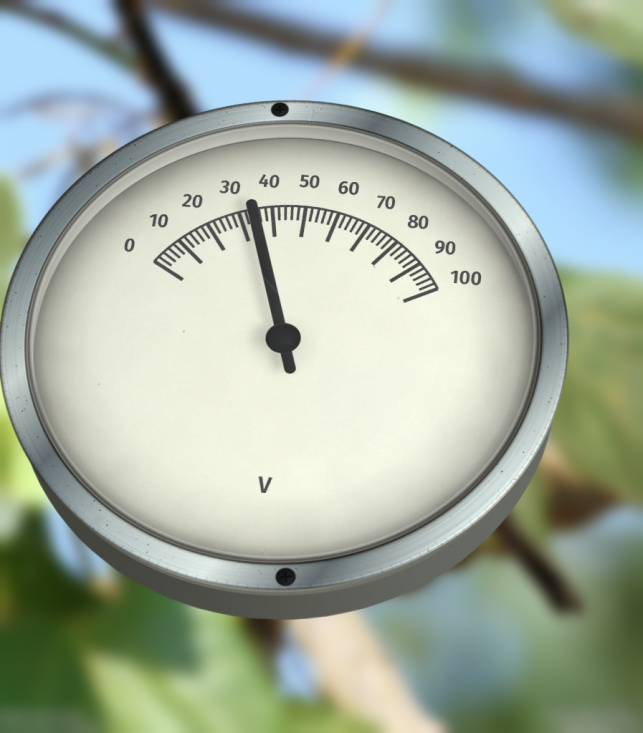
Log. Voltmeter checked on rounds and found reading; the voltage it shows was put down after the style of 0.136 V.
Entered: 34 V
